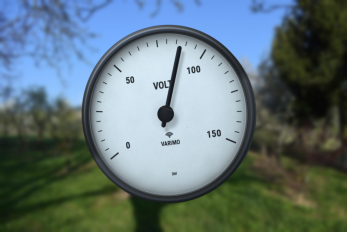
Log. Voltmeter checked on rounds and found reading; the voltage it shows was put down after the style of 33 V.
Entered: 87.5 V
